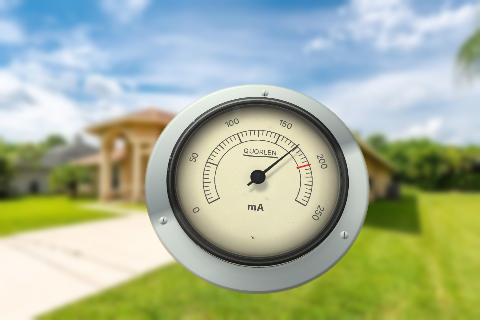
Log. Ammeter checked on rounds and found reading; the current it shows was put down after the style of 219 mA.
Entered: 175 mA
